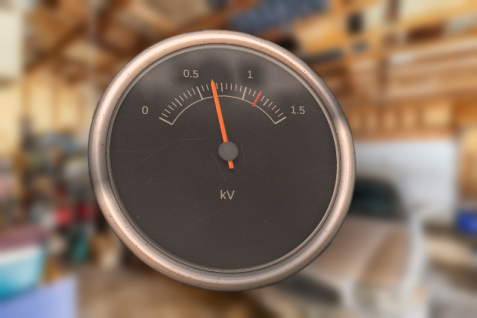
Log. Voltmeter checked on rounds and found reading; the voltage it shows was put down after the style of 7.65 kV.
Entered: 0.65 kV
